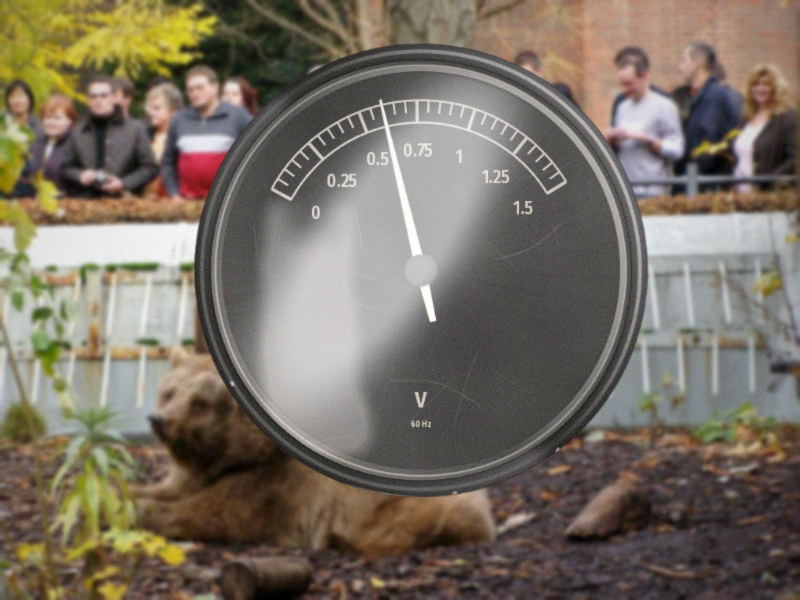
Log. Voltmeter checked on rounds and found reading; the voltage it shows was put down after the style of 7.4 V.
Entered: 0.6 V
